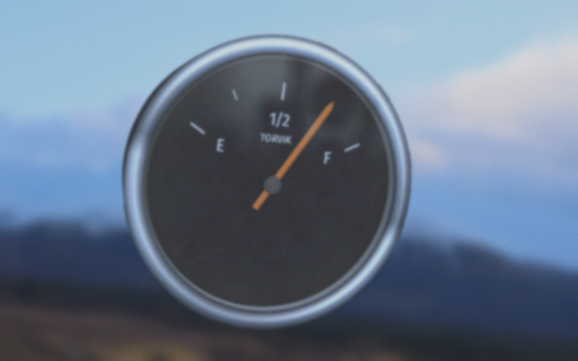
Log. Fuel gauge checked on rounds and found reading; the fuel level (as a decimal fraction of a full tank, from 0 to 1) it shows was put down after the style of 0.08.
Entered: 0.75
